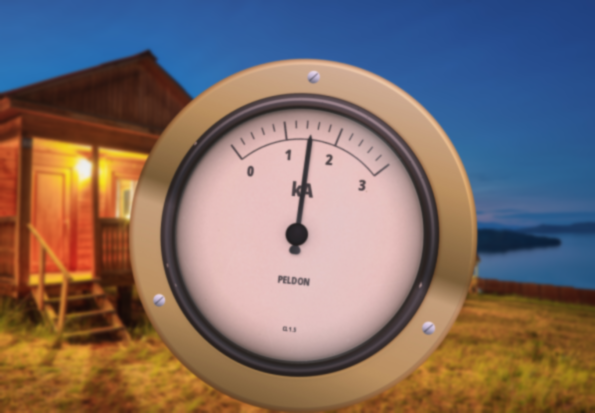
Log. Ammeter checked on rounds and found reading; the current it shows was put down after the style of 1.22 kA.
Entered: 1.5 kA
